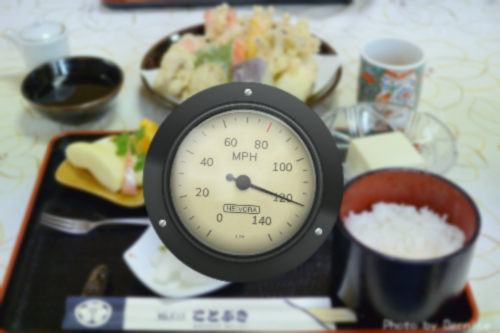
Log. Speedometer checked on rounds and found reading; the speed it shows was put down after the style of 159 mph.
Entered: 120 mph
